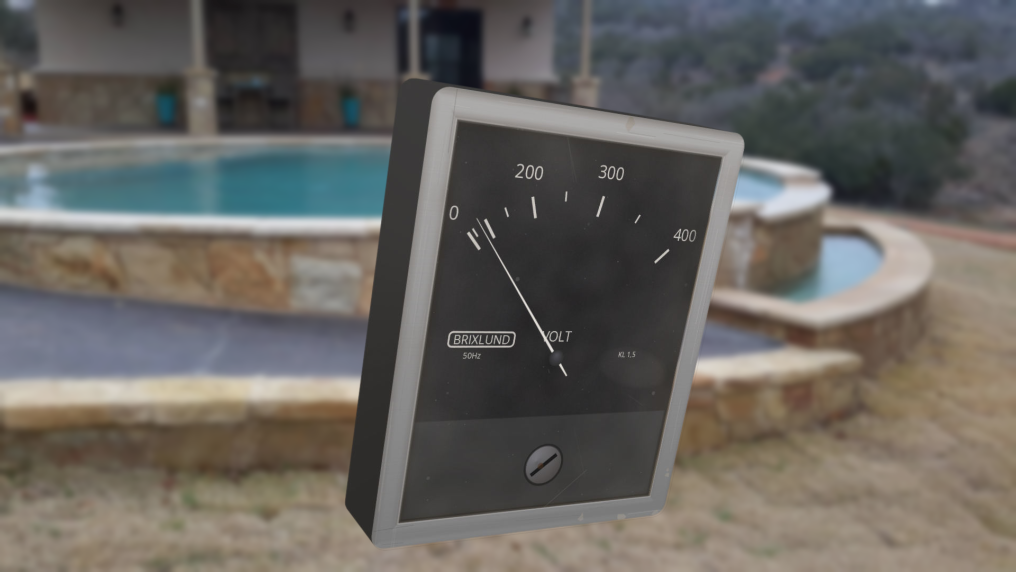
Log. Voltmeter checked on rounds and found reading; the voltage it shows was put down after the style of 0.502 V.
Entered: 75 V
